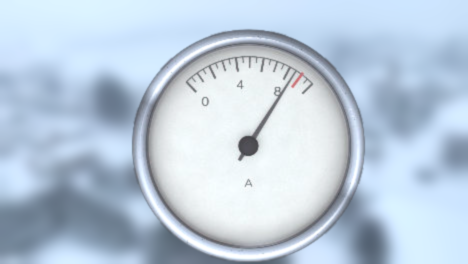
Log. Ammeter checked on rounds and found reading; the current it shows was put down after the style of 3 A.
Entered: 8.5 A
